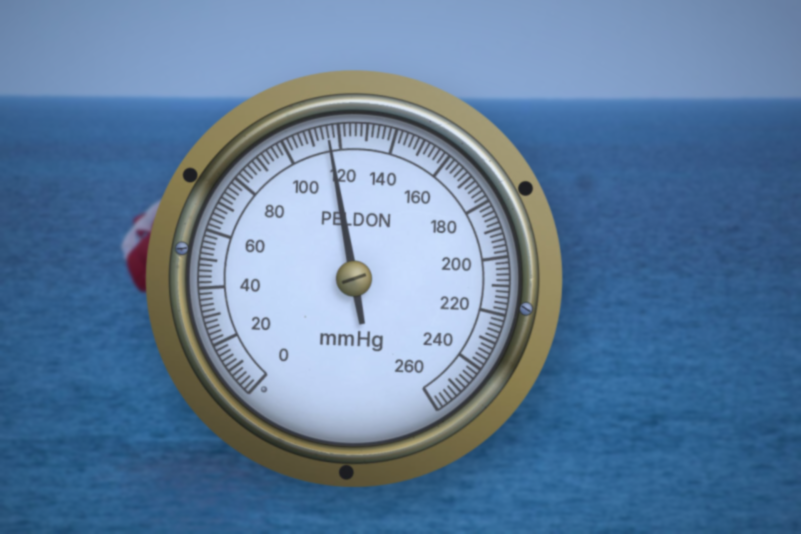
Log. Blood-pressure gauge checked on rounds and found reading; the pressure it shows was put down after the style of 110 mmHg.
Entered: 116 mmHg
